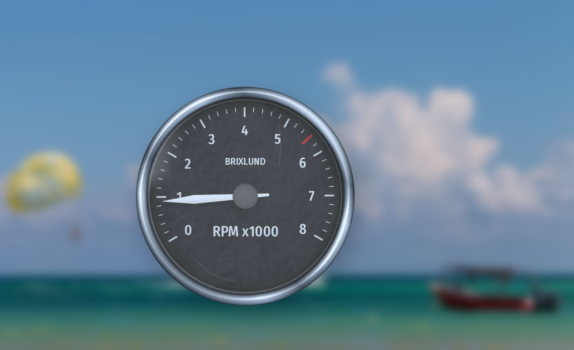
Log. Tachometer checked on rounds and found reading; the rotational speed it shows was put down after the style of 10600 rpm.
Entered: 900 rpm
